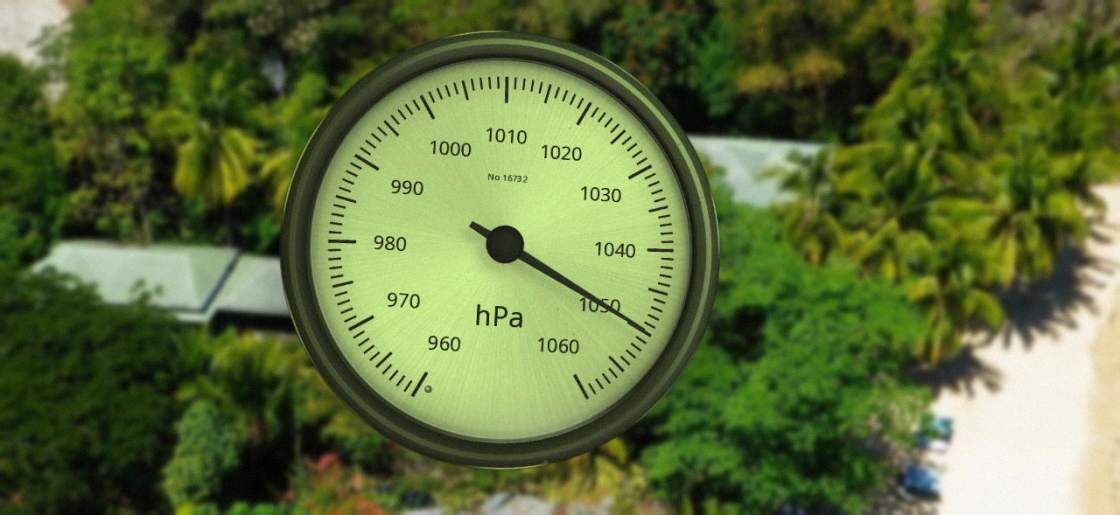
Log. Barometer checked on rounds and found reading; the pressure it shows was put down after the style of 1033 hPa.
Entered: 1050 hPa
